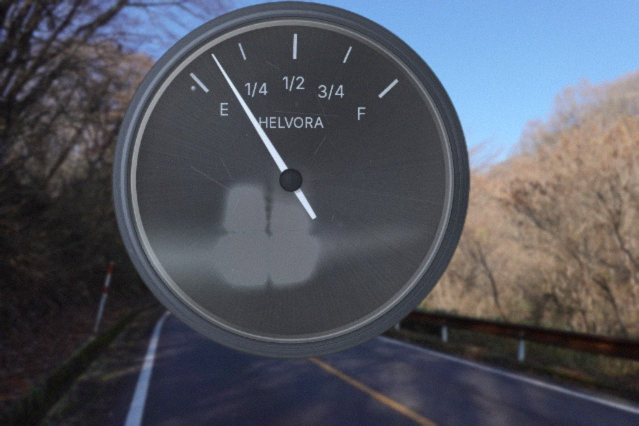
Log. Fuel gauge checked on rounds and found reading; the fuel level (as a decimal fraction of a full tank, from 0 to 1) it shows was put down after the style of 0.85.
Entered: 0.125
